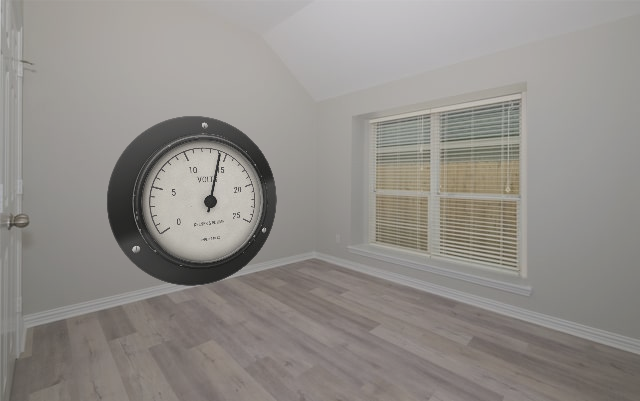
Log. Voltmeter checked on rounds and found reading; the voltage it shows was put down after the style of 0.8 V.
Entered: 14 V
